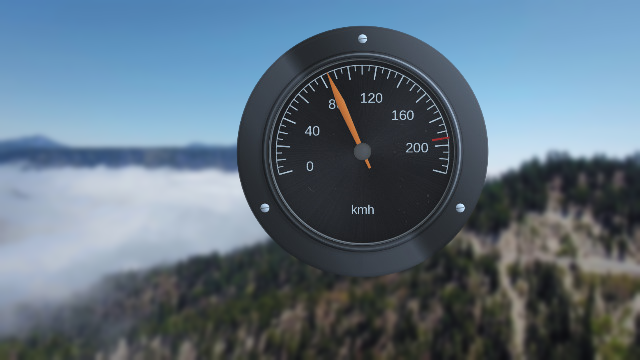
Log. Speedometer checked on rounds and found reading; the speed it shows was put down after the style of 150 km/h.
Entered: 85 km/h
